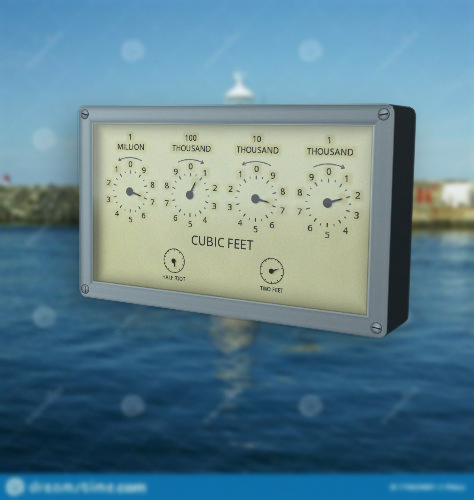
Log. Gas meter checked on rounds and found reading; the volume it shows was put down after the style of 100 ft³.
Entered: 707200 ft³
